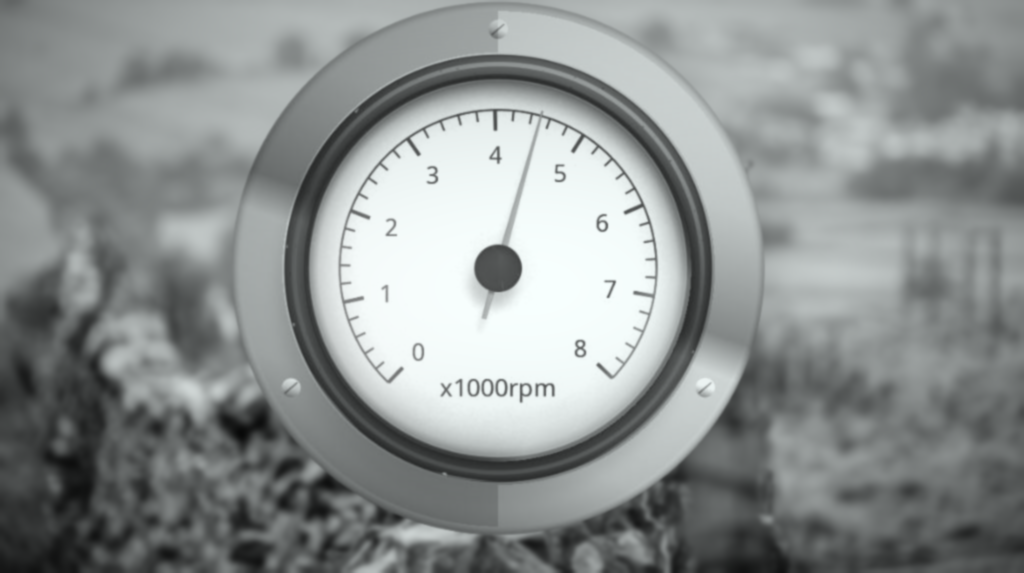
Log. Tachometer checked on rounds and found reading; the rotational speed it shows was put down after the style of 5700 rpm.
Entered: 4500 rpm
